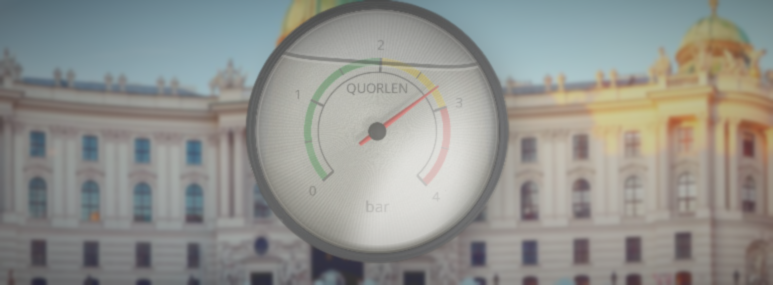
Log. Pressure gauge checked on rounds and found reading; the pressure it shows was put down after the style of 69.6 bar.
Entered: 2.75 bar
